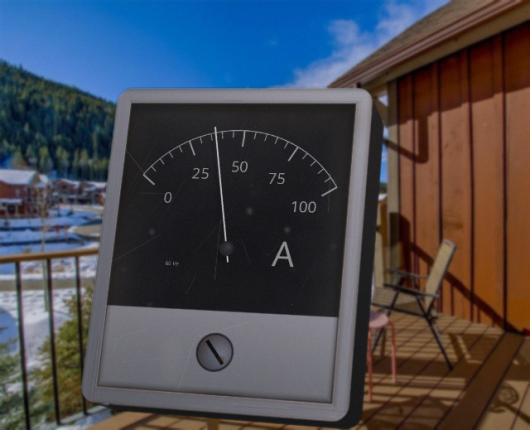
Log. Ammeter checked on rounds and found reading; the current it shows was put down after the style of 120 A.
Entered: 37.5 A
